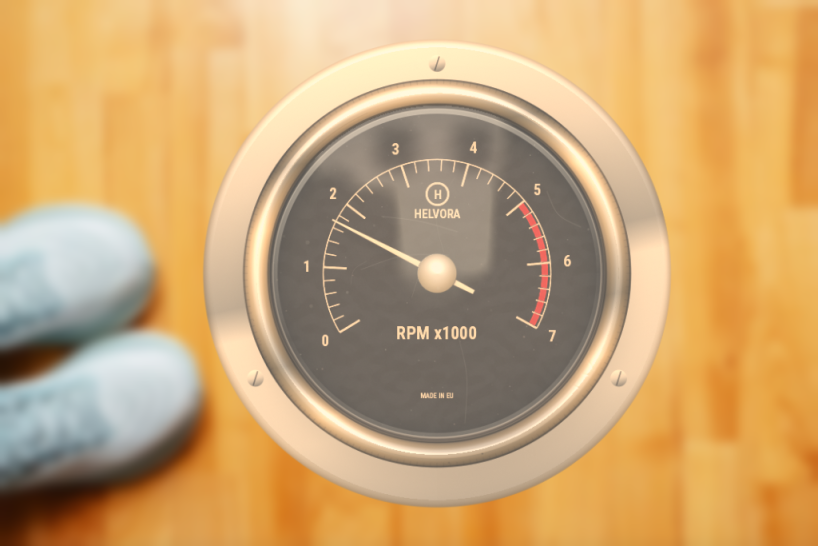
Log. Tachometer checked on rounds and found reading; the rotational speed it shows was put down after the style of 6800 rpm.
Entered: 1700 rpm
